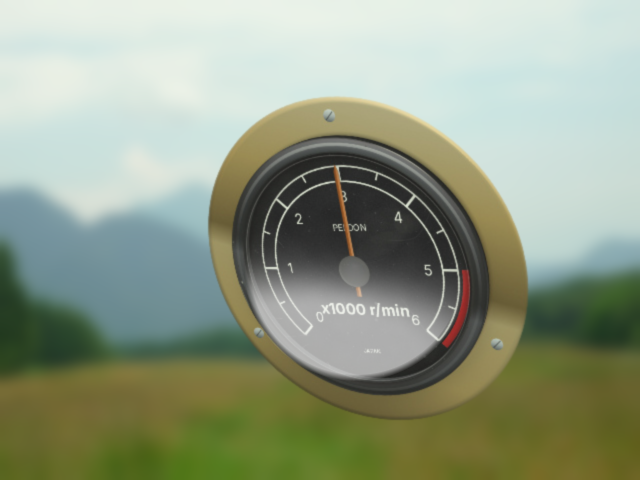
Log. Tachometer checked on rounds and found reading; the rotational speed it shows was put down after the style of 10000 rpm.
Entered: 3000 rpm
